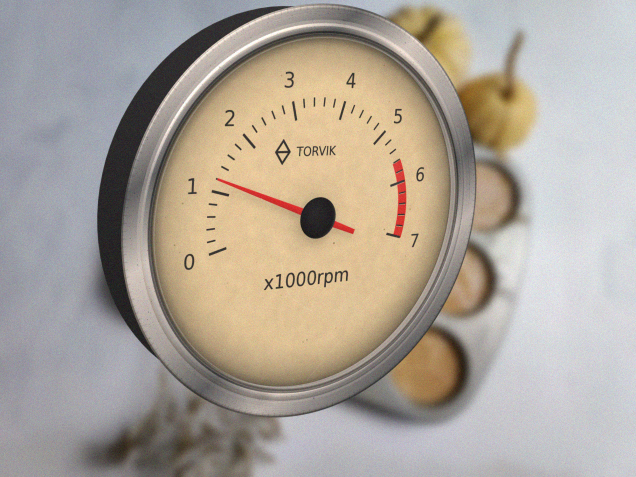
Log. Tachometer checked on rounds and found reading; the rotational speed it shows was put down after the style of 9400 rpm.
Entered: 1200 rpm
